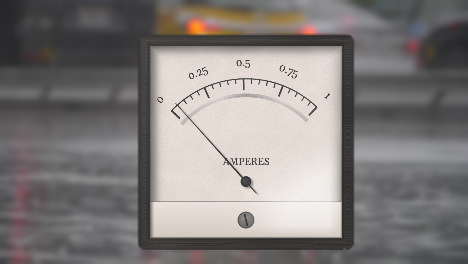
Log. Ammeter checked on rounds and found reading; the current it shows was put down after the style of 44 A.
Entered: 0.05 A
